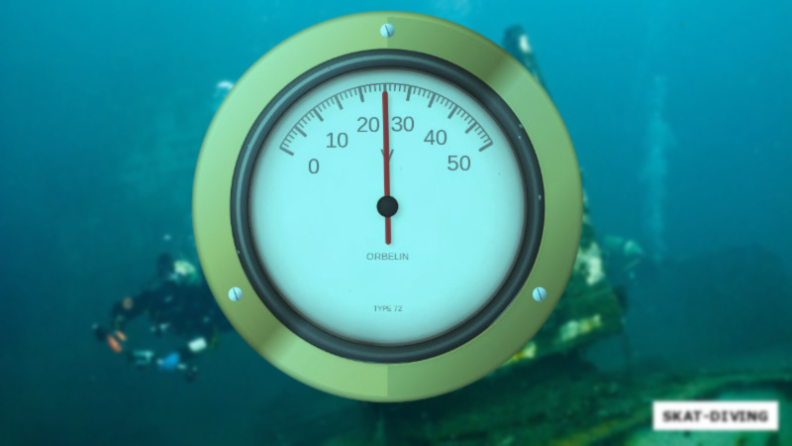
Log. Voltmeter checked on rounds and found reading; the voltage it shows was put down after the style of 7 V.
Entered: 25 V
